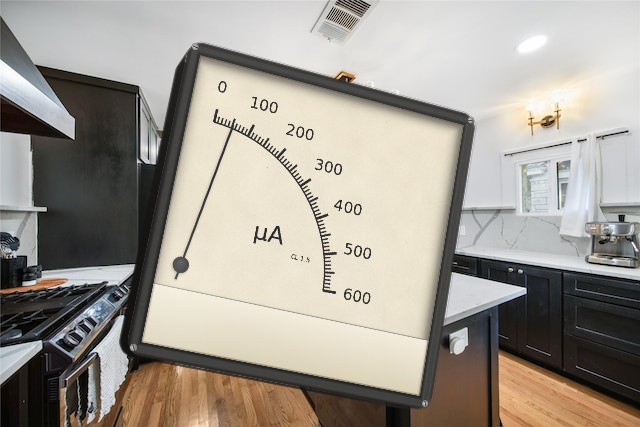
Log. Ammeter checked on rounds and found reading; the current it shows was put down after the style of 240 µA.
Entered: 50 µA
